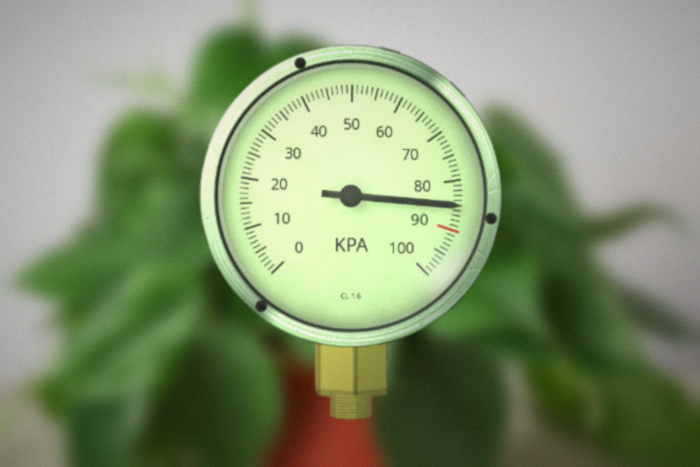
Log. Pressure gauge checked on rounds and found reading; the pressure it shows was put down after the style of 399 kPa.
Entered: 85 kPa
